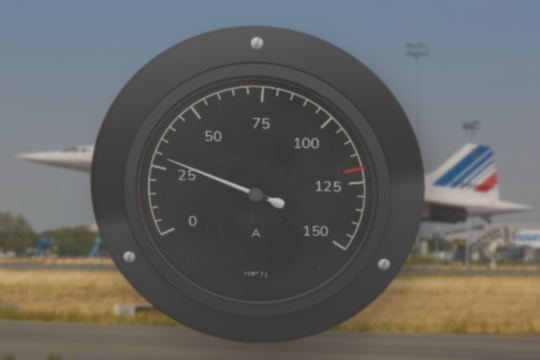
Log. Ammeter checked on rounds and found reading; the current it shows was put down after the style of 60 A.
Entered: 30 A
